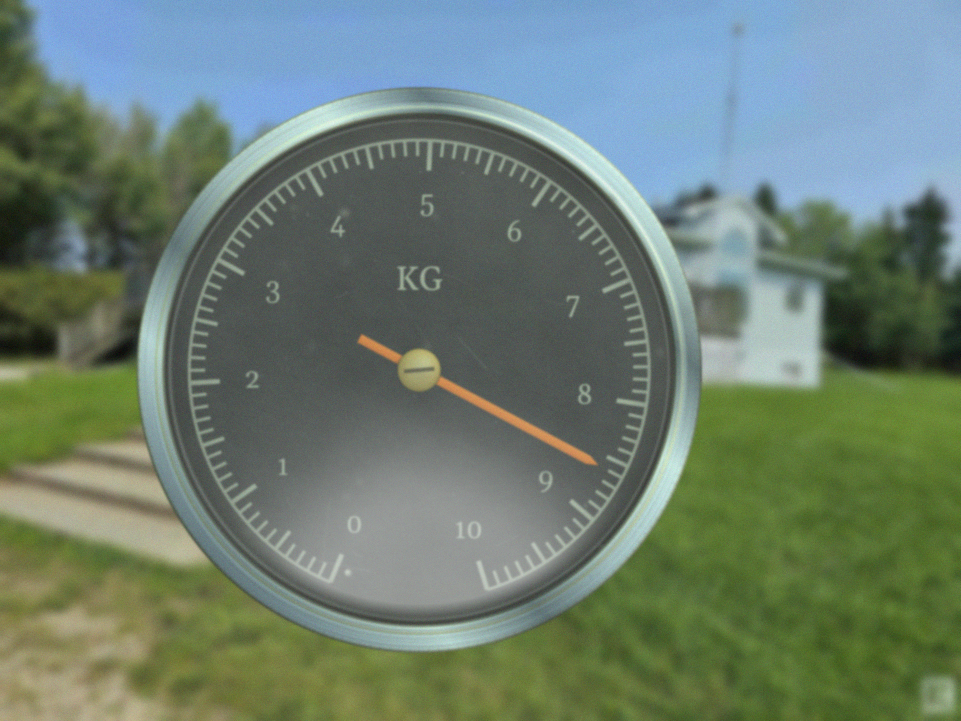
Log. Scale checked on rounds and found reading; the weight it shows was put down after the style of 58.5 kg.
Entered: 8.6 kg
